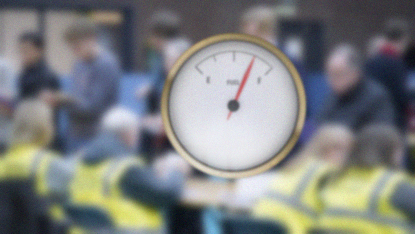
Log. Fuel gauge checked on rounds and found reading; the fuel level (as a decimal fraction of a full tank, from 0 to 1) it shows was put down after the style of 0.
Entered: 0.75
